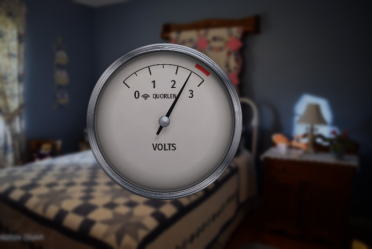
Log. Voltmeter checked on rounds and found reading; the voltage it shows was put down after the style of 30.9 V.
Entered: 2.5 V
